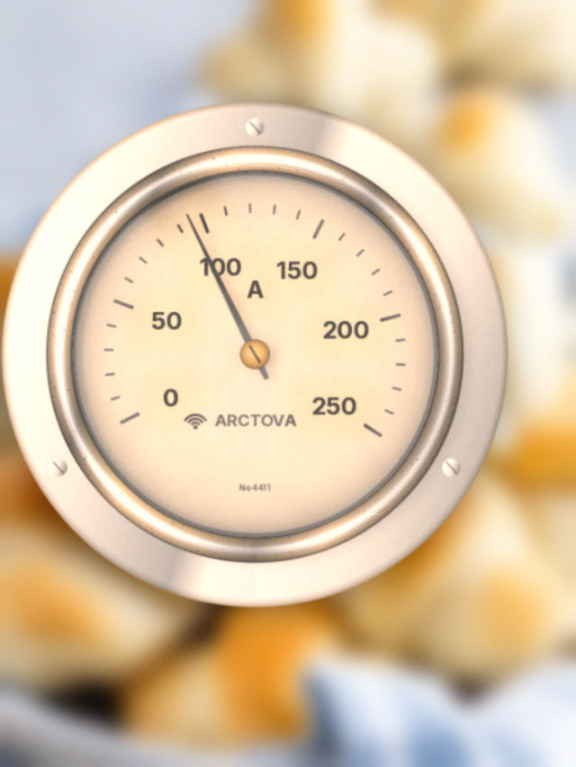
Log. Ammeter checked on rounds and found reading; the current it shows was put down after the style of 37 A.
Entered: 95 A
